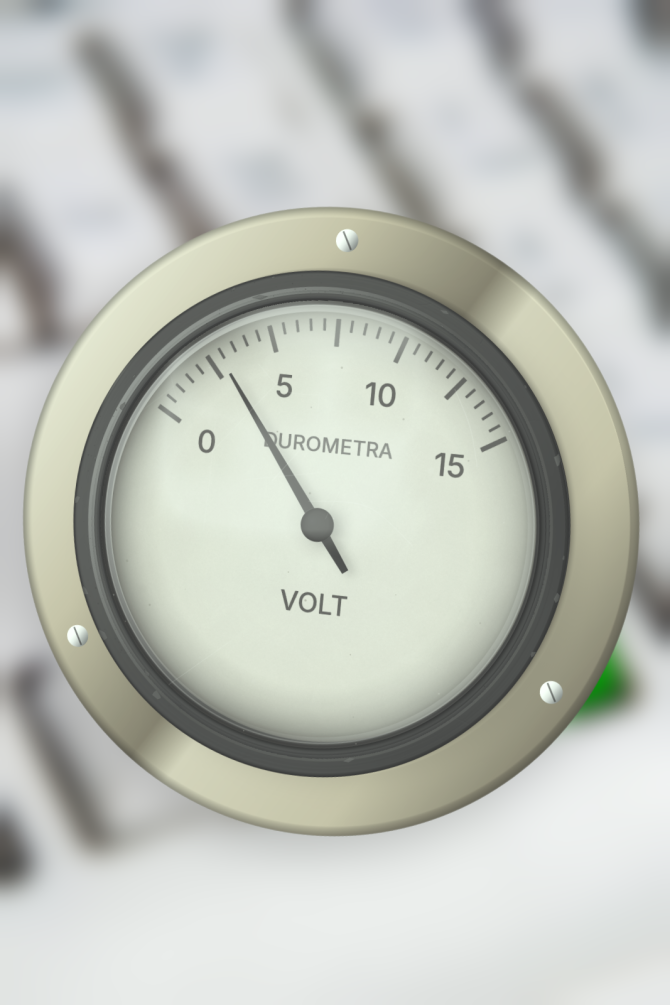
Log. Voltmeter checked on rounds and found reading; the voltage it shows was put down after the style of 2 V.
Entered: 3 V
